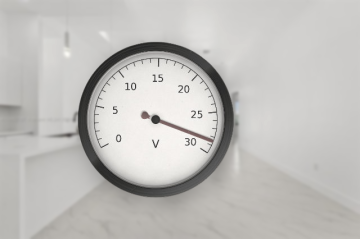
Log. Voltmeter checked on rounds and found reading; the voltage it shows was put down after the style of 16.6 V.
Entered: 28.5 V
